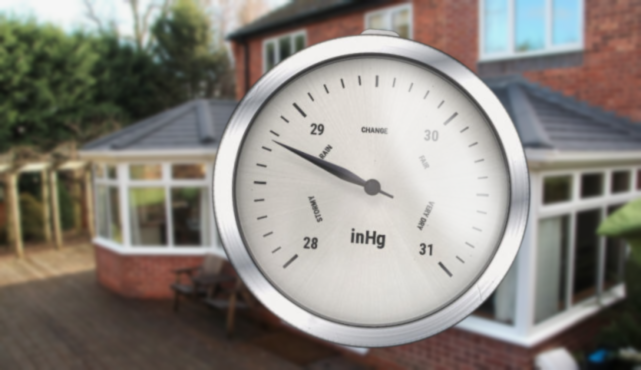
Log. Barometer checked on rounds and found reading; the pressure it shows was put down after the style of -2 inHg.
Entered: 28.75 inHg
